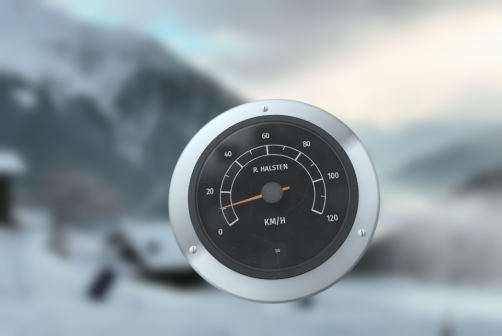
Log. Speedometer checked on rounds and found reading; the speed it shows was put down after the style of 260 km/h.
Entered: 10 km/h
